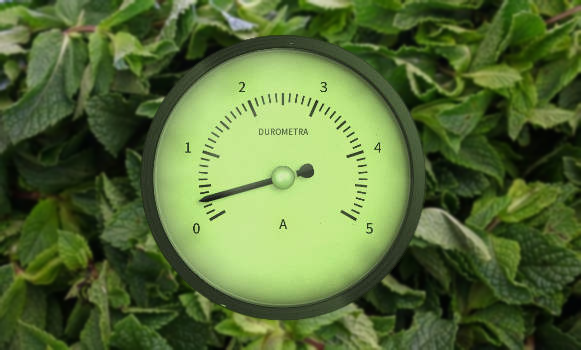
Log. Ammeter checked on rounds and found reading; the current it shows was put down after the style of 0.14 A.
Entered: 0.3 A
